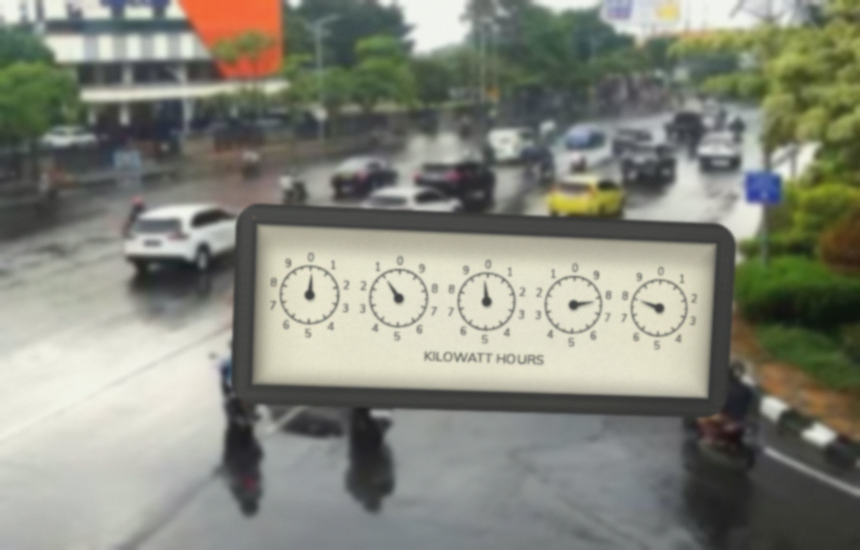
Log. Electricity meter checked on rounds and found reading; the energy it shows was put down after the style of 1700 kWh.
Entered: 978 kWh
